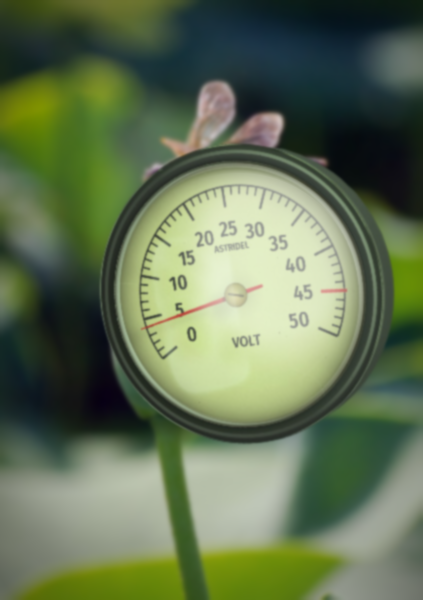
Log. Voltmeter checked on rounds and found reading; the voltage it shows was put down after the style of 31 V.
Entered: 4 V
